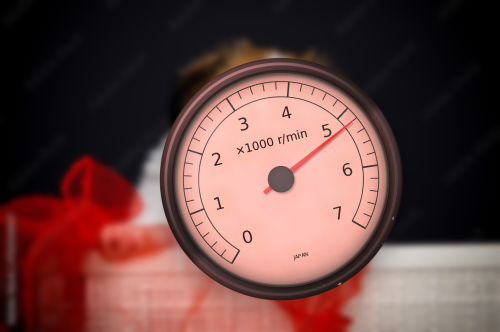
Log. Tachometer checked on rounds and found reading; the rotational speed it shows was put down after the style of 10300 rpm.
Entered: 5200 rpm
